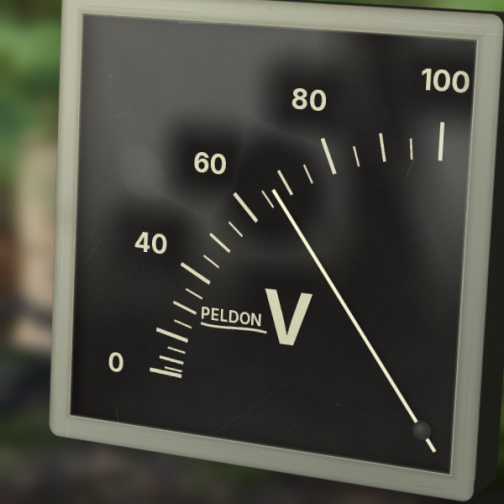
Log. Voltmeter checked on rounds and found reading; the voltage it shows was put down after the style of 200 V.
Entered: 67.5 V
